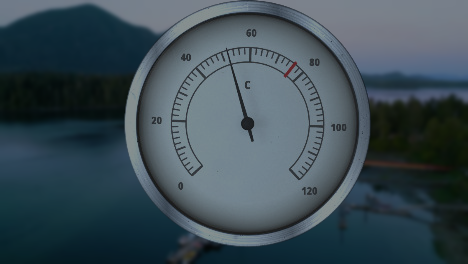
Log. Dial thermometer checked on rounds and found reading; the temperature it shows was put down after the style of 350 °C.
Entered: 52 °C
